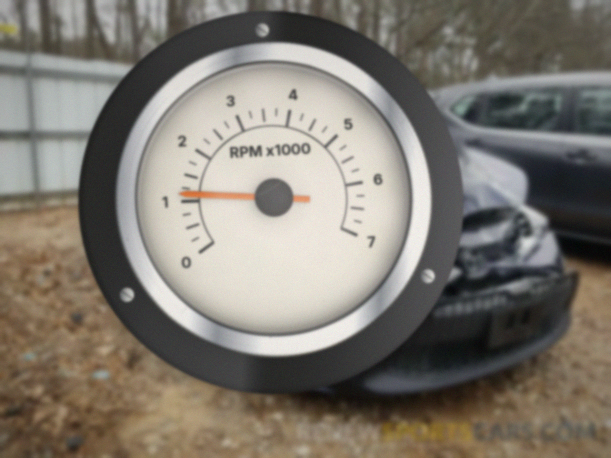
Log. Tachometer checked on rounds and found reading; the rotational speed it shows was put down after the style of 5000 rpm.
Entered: 1125 rpm
